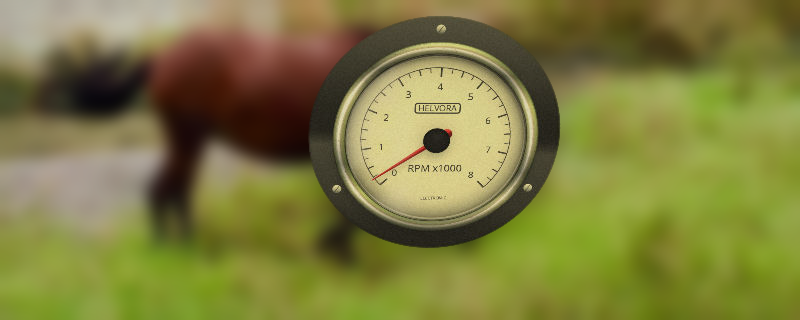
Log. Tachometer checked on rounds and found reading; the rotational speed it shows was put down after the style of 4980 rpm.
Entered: 250 rpm
